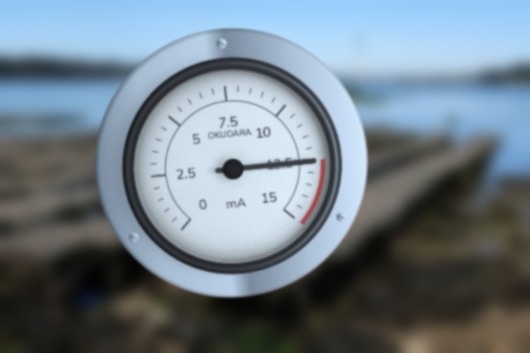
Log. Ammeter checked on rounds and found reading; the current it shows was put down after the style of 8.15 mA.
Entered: 12.5 mA
